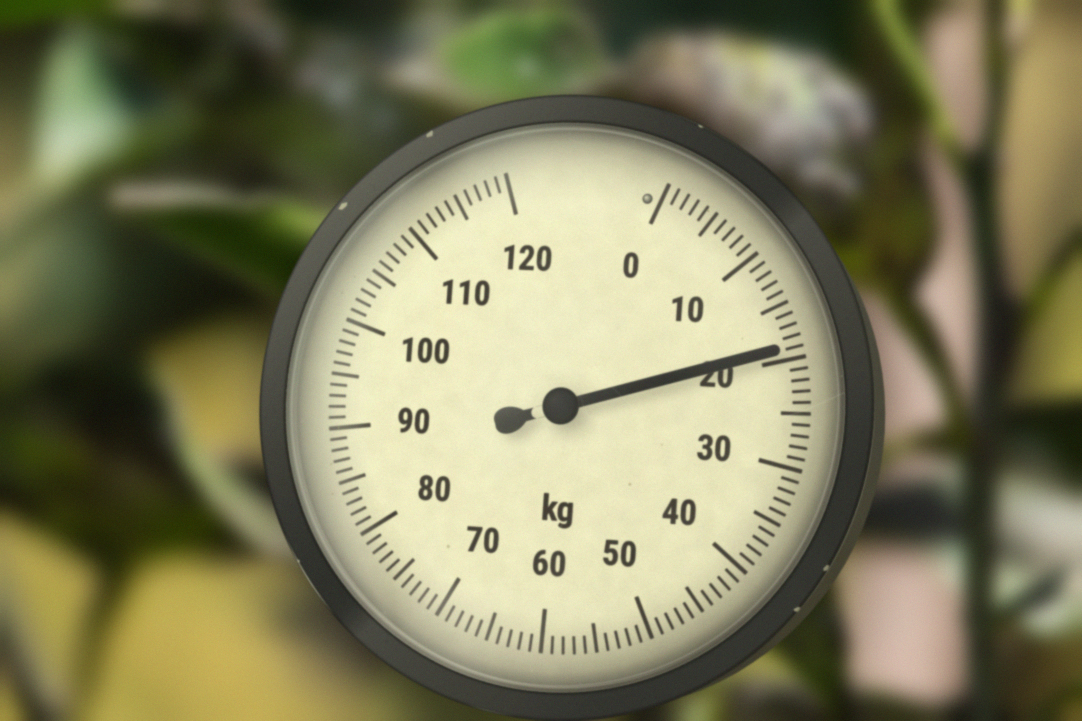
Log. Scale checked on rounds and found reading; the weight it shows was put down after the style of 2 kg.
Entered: 19 kg
